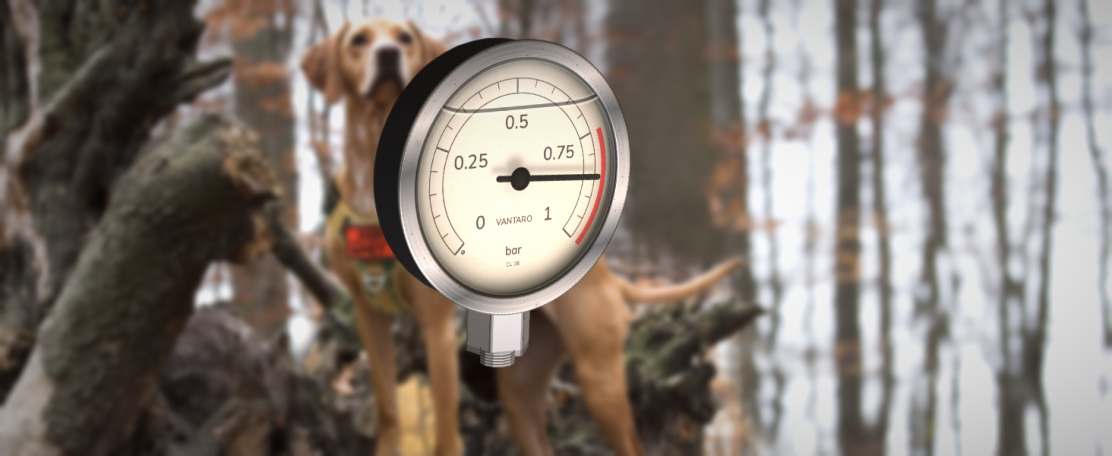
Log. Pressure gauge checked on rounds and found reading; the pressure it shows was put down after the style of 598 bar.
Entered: 0.85 bar
